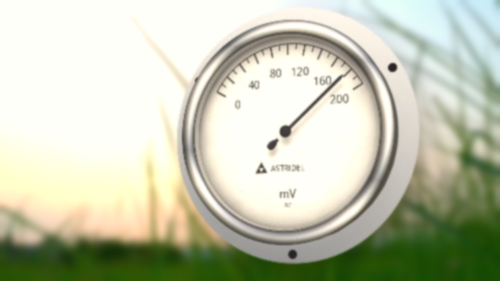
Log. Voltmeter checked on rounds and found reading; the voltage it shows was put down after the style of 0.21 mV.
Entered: 180 mV
